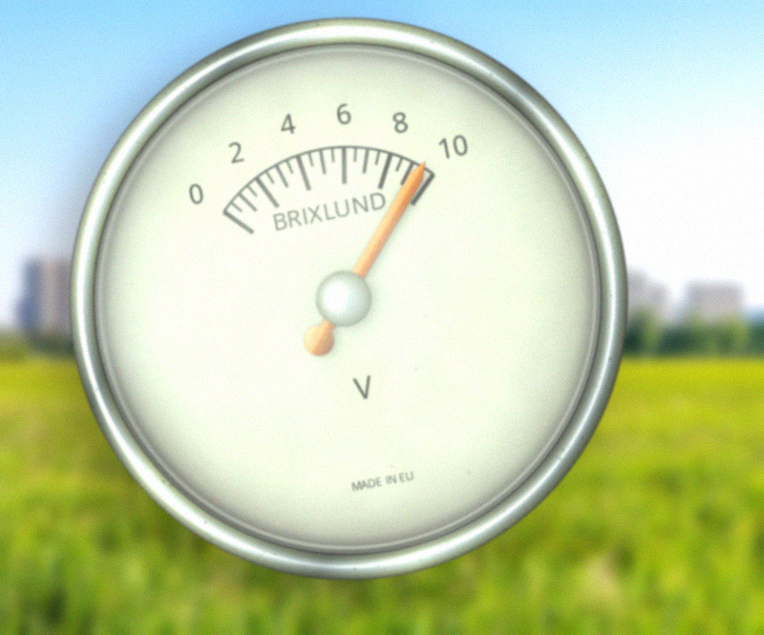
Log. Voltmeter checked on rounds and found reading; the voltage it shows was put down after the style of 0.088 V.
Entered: 9.5 V
